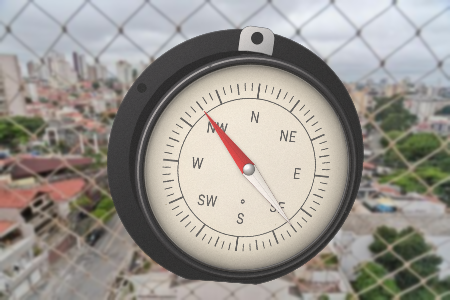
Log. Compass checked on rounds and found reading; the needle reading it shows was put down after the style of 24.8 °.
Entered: 315 °
